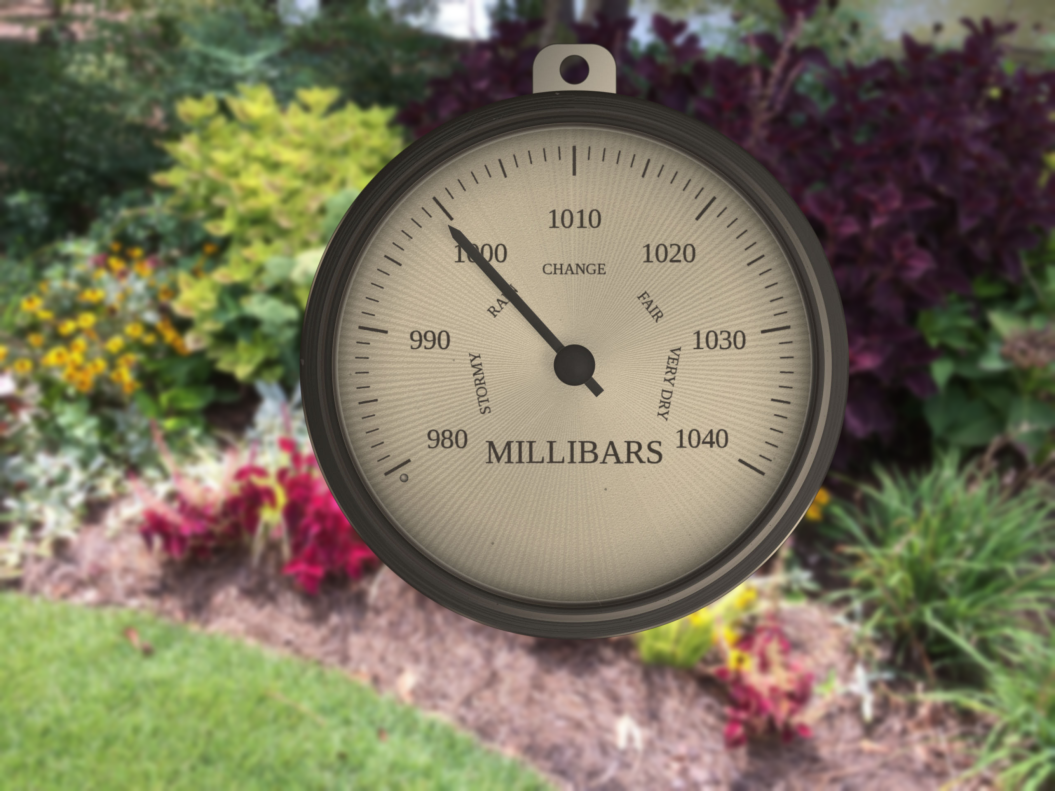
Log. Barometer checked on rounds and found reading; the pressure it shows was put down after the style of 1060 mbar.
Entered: 999.5 mbar
